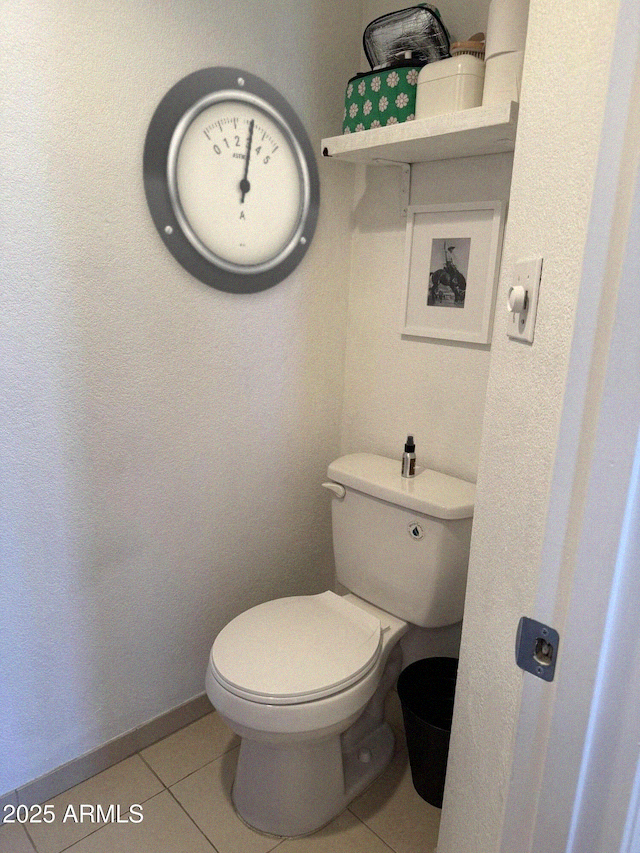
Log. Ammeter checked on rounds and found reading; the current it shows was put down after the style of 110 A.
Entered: 3 A
